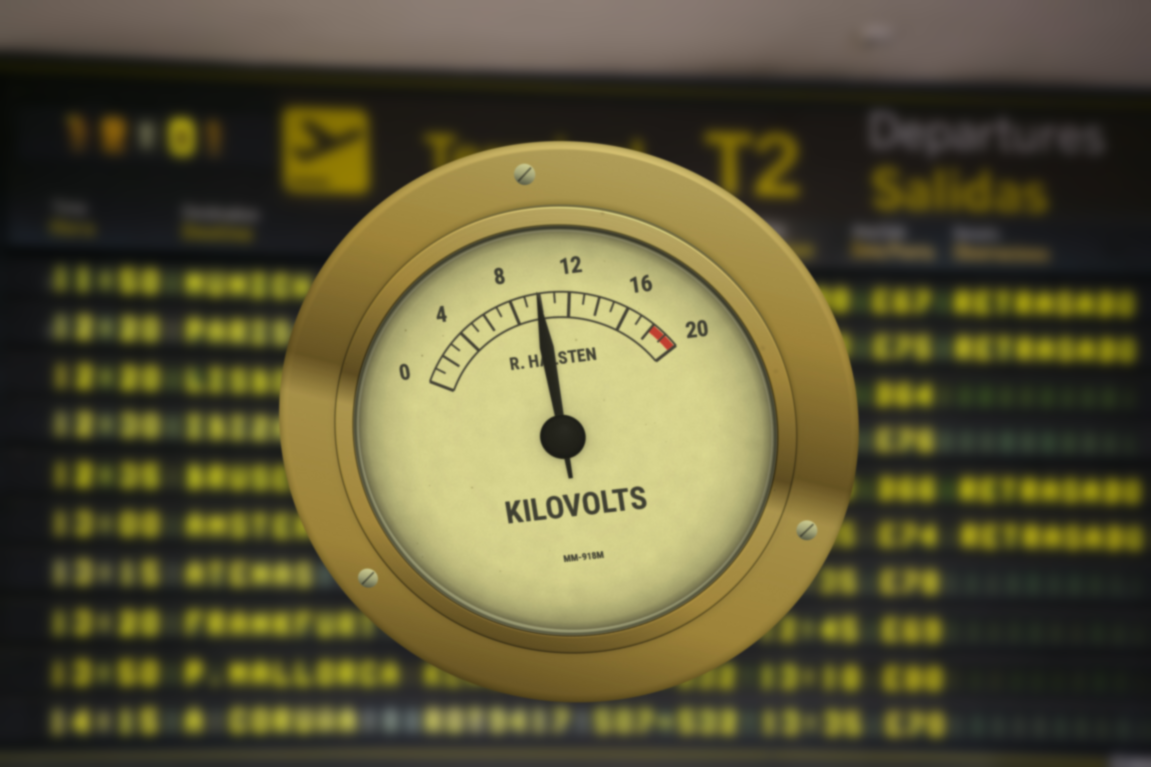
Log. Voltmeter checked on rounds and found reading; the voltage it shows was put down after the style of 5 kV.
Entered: 10 kV
